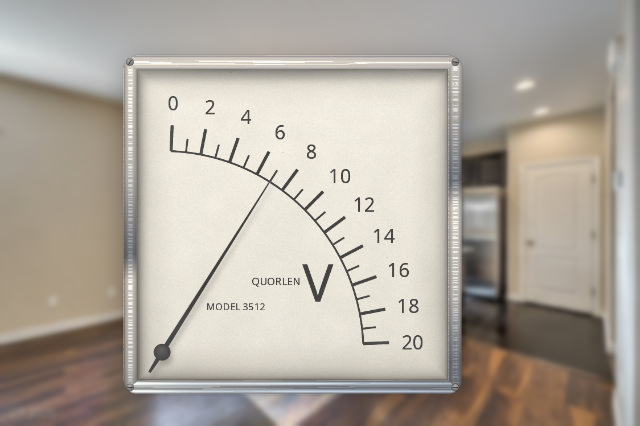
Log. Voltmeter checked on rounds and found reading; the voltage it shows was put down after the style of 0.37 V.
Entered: 7 V
